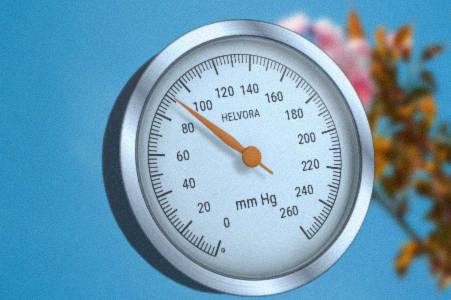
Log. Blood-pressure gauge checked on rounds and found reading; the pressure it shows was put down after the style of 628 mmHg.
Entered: 90 mmHg
